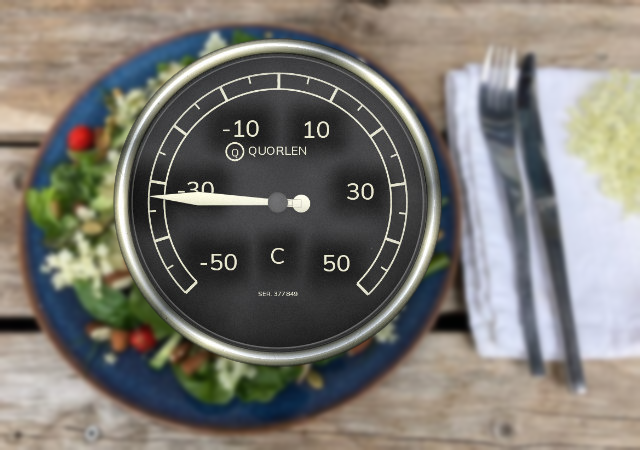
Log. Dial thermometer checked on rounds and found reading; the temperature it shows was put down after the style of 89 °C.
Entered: -32.5 °C
